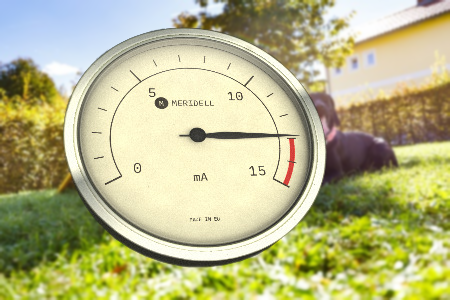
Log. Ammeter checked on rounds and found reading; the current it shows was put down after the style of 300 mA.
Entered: 13 mA
